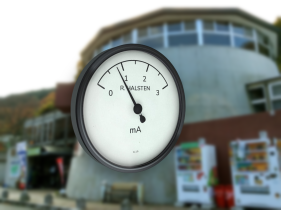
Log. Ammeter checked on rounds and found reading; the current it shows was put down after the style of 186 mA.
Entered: 0.75 mA
